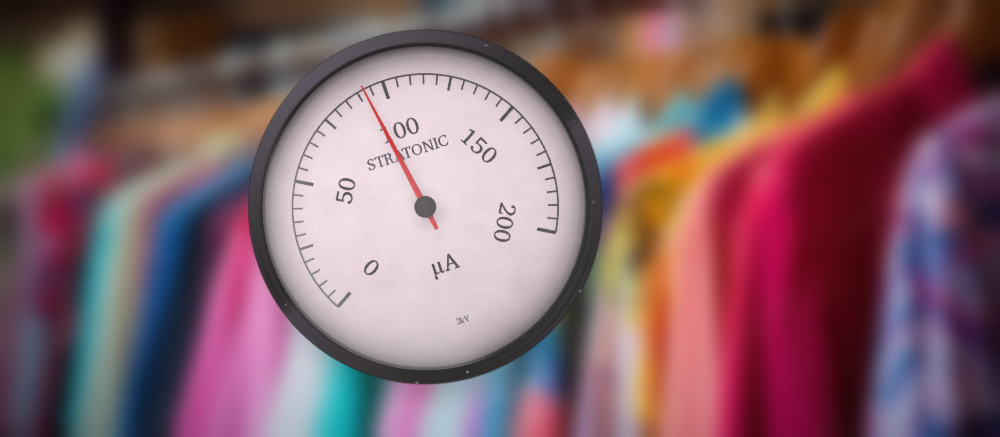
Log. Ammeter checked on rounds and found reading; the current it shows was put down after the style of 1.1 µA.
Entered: 92.5 µA
